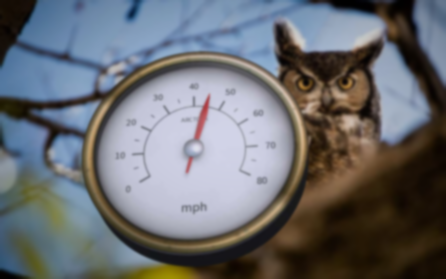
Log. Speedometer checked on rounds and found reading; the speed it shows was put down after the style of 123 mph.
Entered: 45 mph
